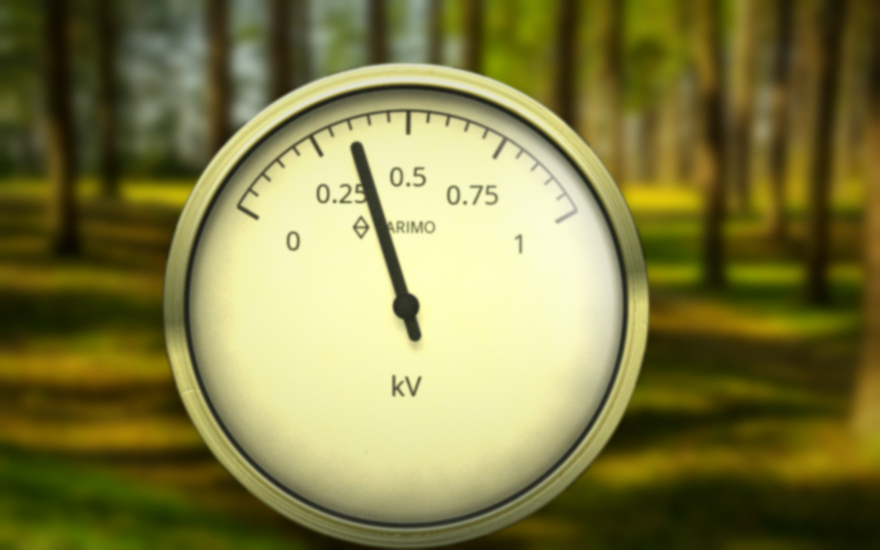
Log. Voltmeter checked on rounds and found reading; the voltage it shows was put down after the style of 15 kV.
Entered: 0.35 kV
